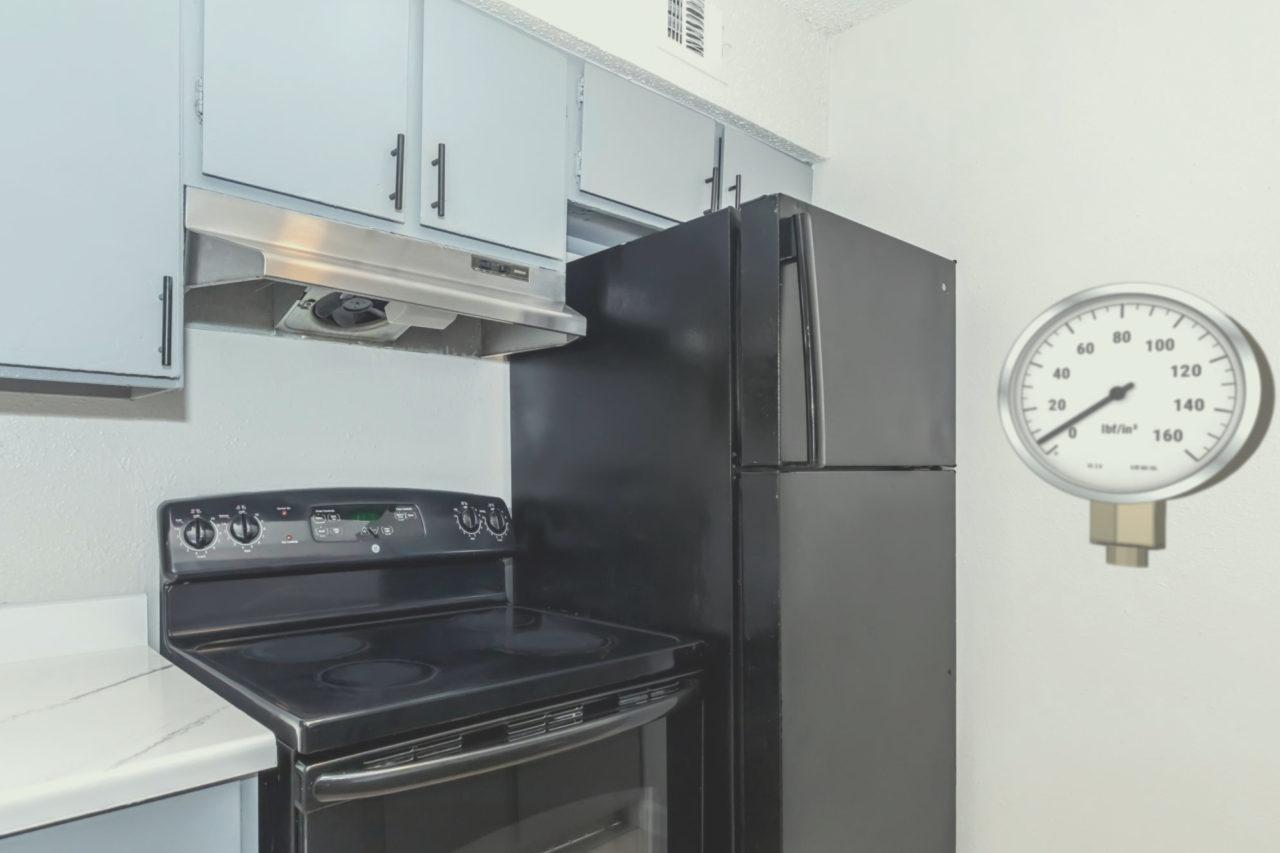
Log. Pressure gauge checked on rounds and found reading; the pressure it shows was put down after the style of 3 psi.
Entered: 5 psi
